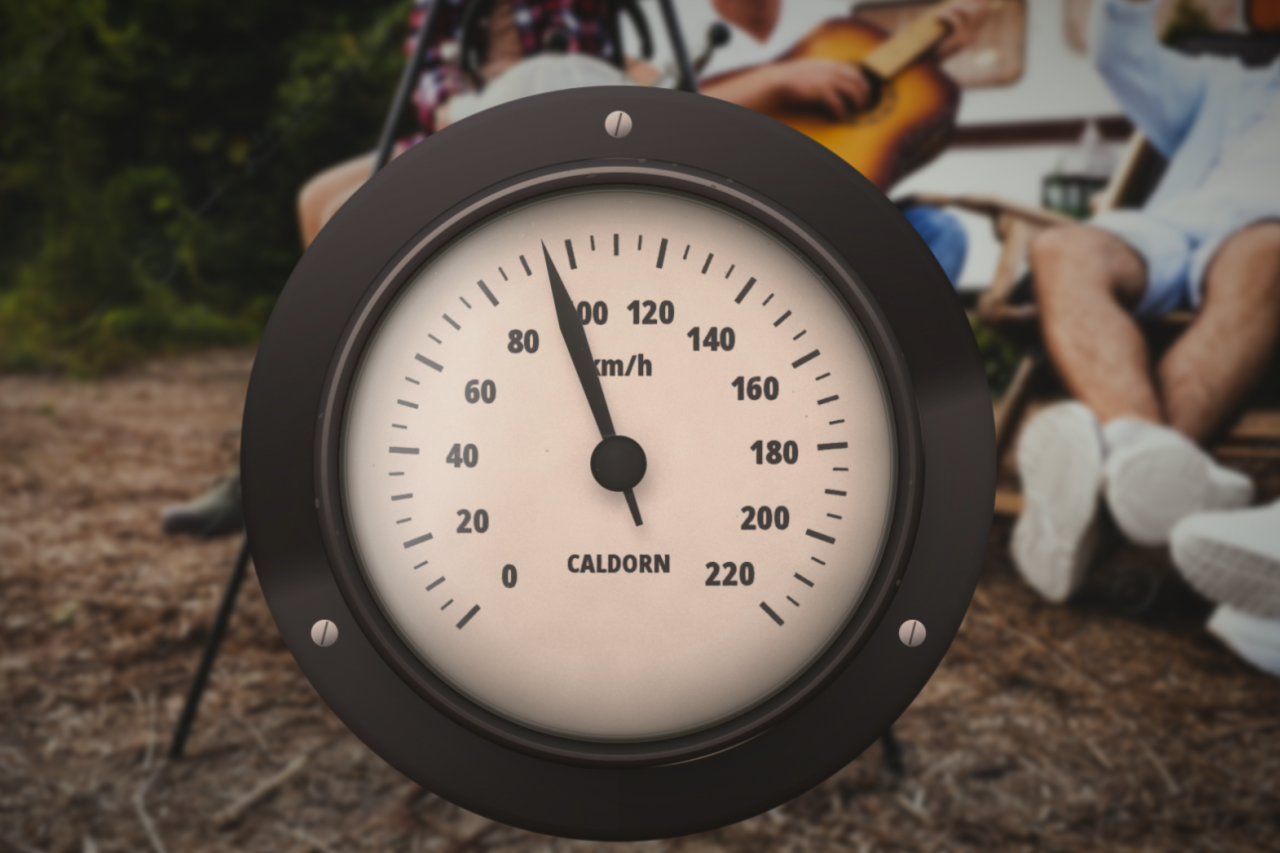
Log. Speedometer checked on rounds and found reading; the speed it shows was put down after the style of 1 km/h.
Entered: 95 km/h
